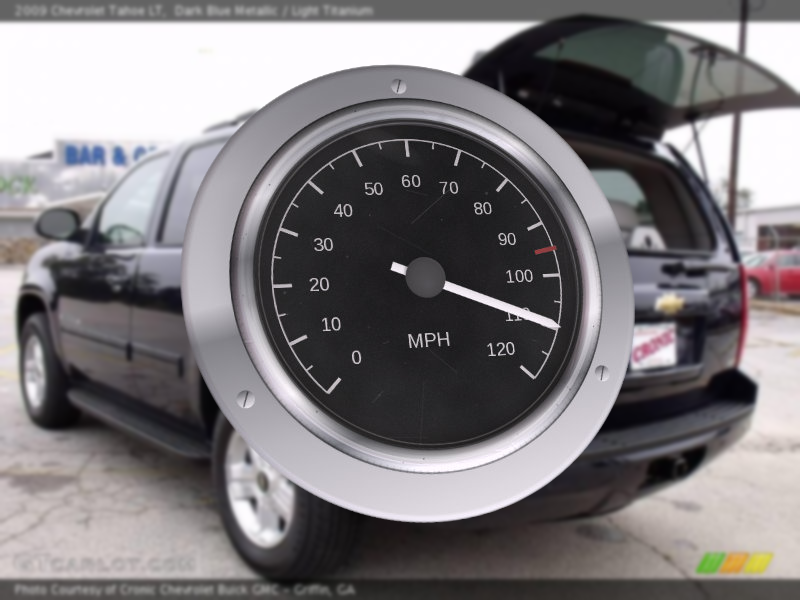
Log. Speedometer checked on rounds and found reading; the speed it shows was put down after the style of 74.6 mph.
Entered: 110 mph
